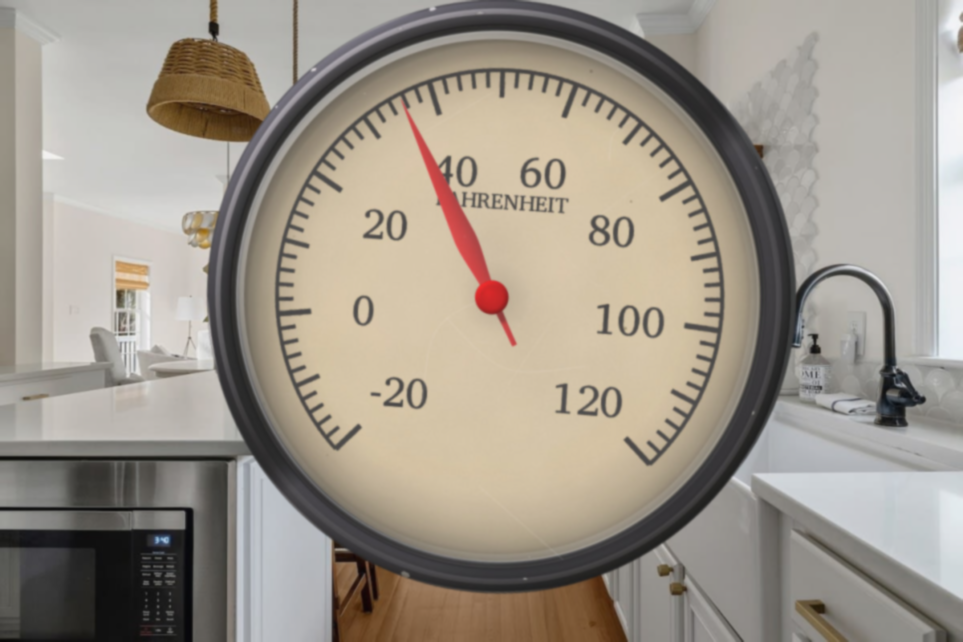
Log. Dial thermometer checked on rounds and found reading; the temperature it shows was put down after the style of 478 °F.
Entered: 36 °F
